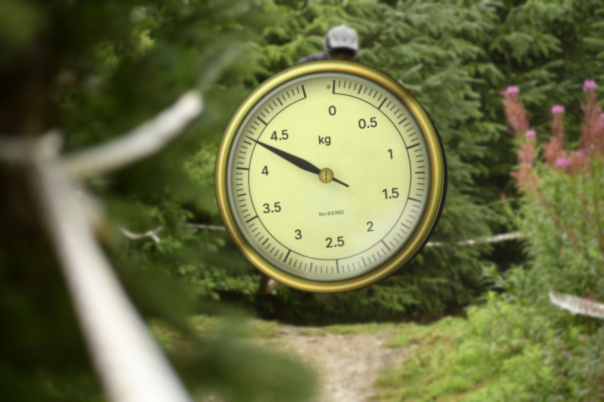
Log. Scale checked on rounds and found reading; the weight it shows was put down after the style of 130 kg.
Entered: 4.3 kg
